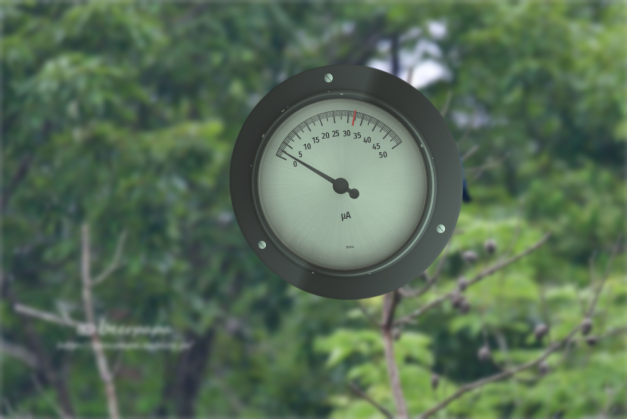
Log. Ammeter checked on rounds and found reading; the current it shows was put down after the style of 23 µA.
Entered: 2.5 µA
